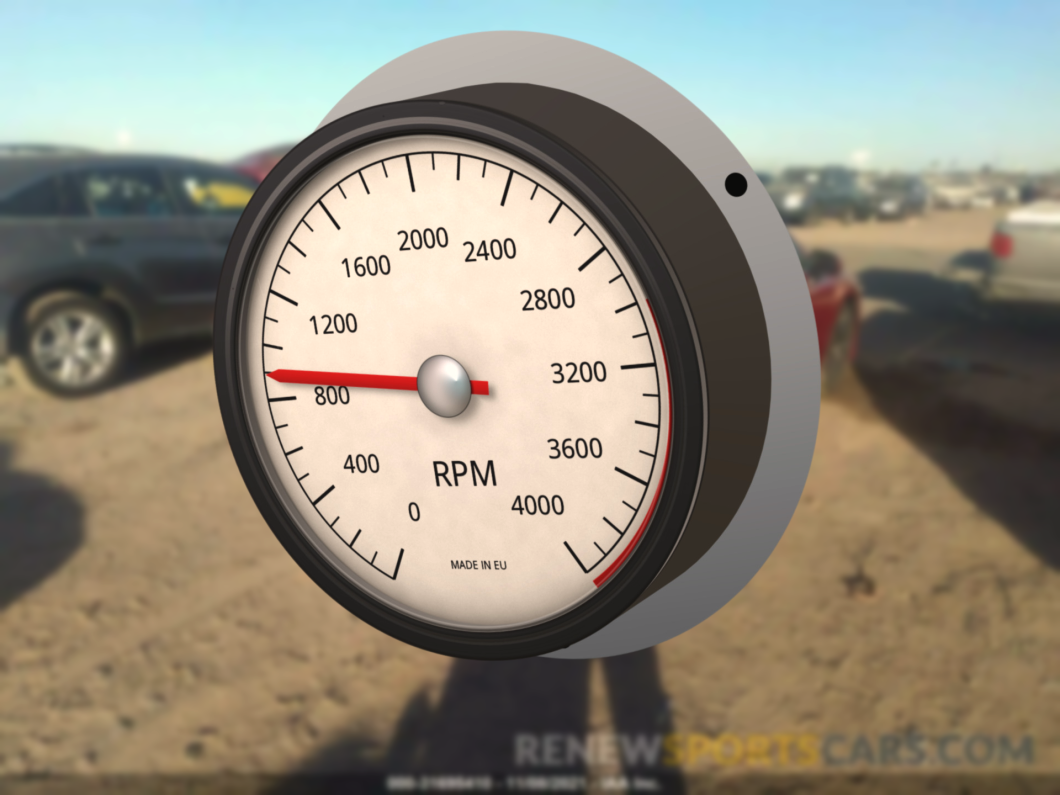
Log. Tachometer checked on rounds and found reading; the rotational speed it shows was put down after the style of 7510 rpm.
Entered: 900 rpm
